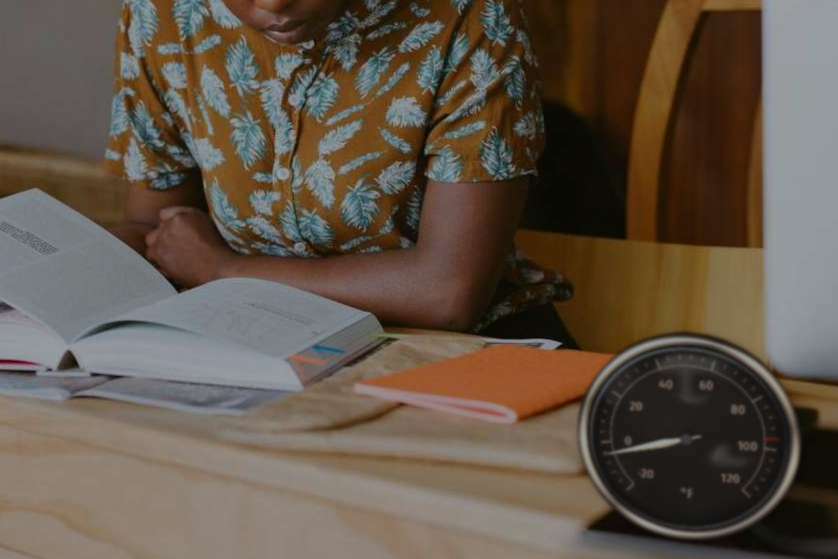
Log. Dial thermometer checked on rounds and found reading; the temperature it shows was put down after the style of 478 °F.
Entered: -4 °F
